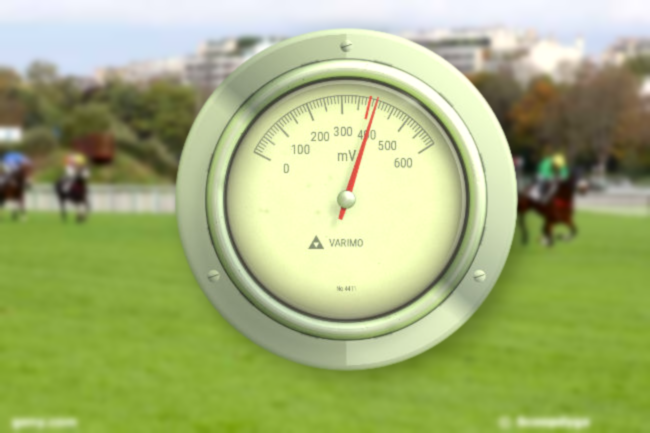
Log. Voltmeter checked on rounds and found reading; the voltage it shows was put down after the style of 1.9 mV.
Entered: 400 mV
